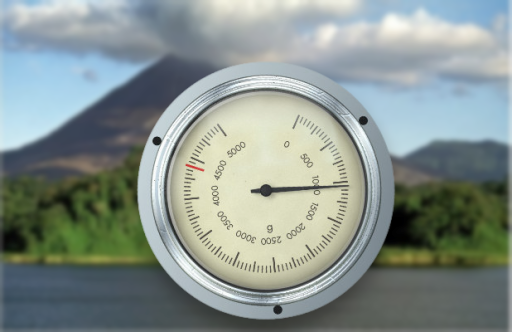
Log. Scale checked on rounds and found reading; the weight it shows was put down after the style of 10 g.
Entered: 1050 g
